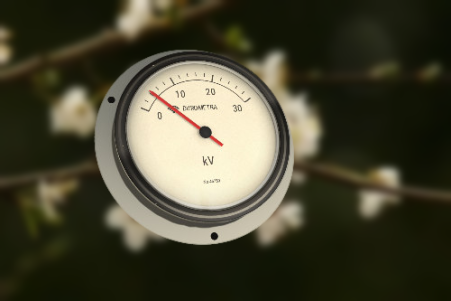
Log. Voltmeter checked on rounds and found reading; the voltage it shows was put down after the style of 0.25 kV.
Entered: 4 kV
